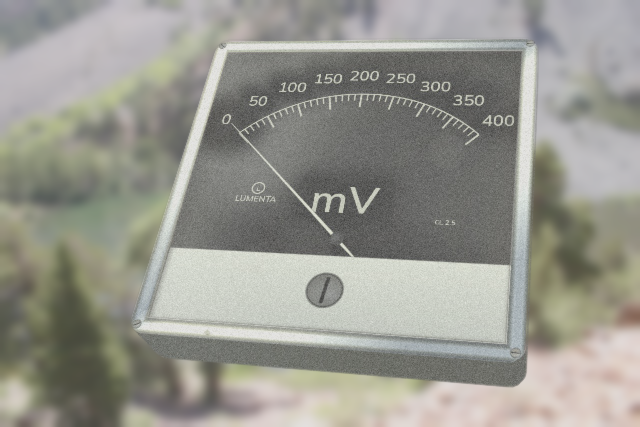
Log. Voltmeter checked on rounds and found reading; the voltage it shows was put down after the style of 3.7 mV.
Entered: 0 mV
